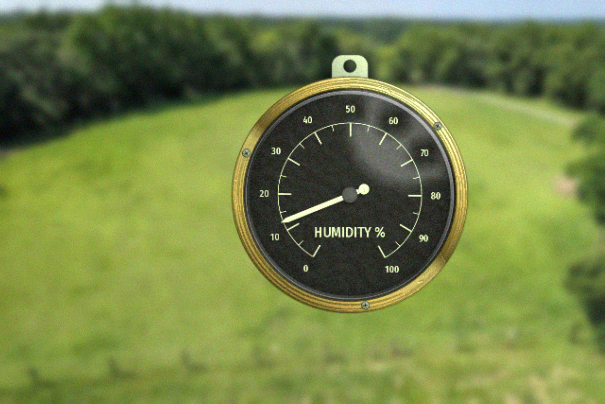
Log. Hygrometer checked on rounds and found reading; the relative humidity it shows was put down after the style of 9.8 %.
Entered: 12.5 %
